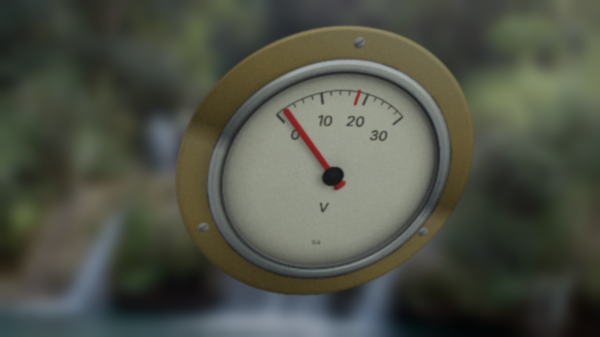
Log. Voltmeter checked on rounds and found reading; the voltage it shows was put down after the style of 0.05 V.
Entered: 2 V
